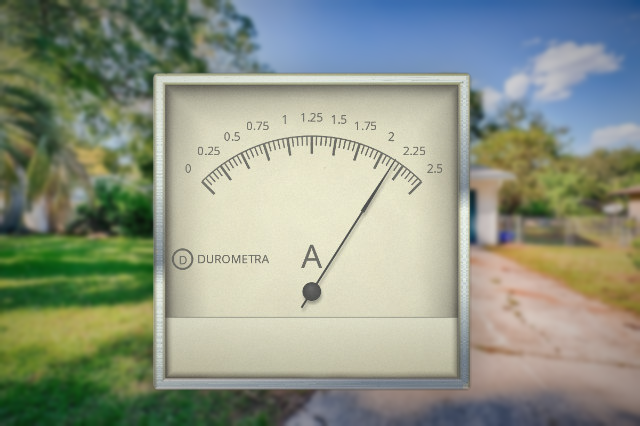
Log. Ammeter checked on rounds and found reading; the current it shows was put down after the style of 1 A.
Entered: 2.15 A
